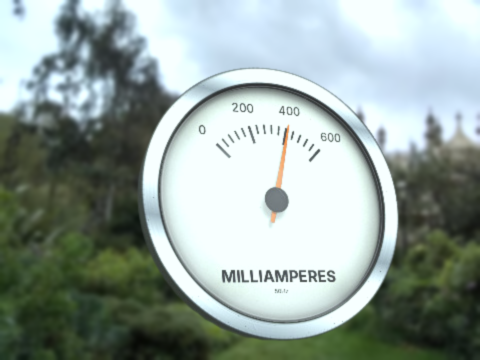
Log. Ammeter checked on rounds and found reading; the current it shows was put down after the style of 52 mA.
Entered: 400 mA
